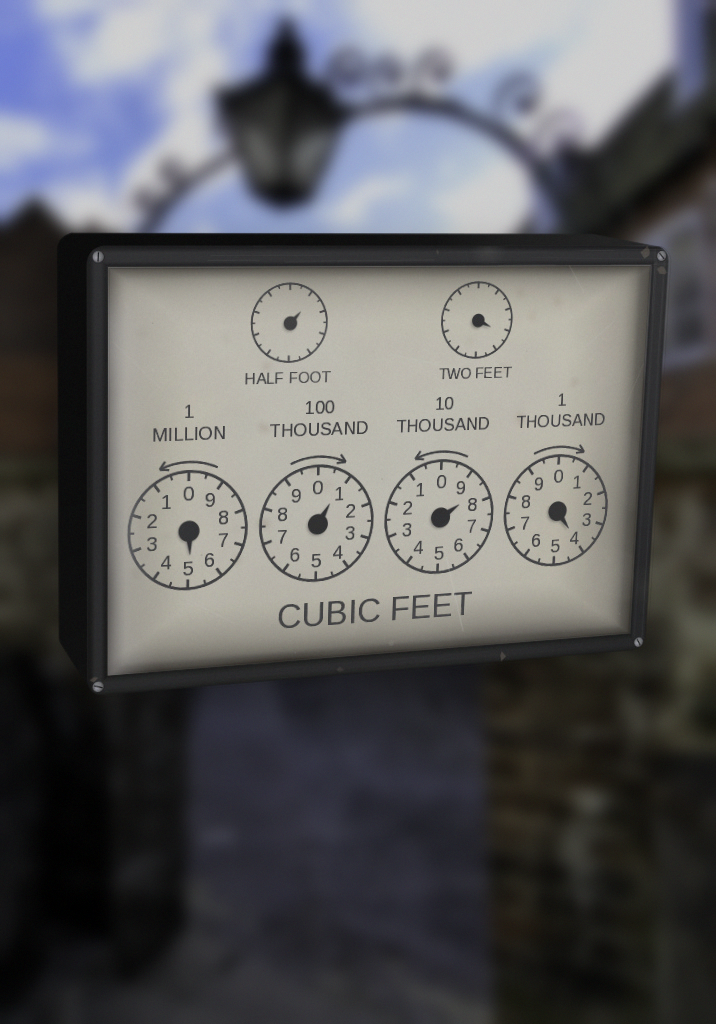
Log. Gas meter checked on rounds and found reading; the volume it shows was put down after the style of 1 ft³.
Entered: 508400 ft³
